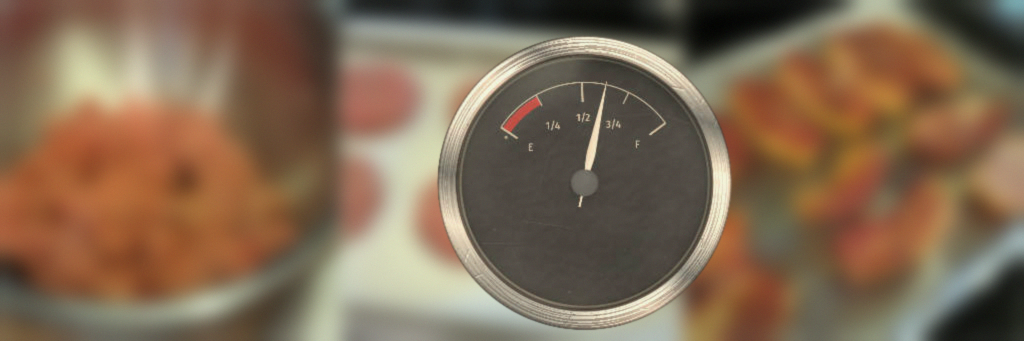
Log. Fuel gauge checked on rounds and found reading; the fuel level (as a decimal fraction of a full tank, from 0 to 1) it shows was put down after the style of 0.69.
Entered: 0.625
